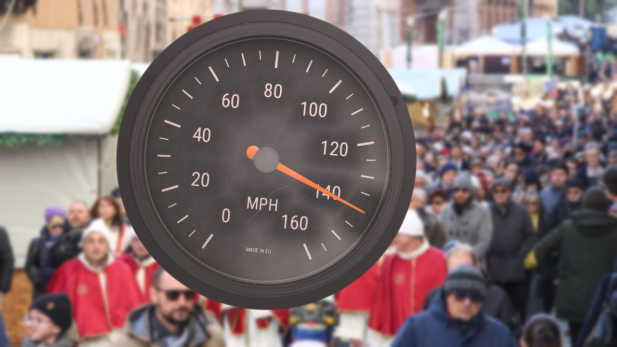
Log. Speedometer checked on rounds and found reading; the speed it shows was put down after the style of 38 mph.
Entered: 140 mph
